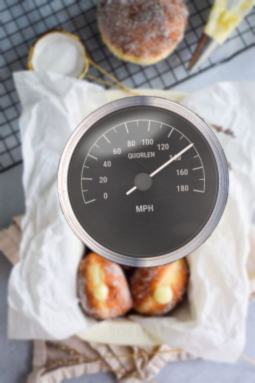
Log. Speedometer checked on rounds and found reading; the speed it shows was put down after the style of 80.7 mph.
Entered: 140 mph
